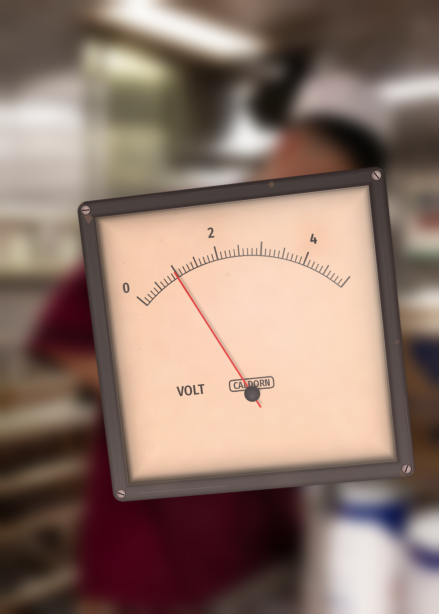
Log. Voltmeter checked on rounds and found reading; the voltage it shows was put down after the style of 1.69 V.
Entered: 1 V
